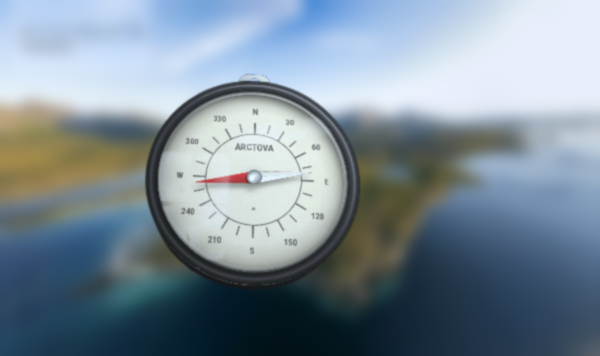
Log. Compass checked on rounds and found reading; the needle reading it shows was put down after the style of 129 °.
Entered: 262.5 °
